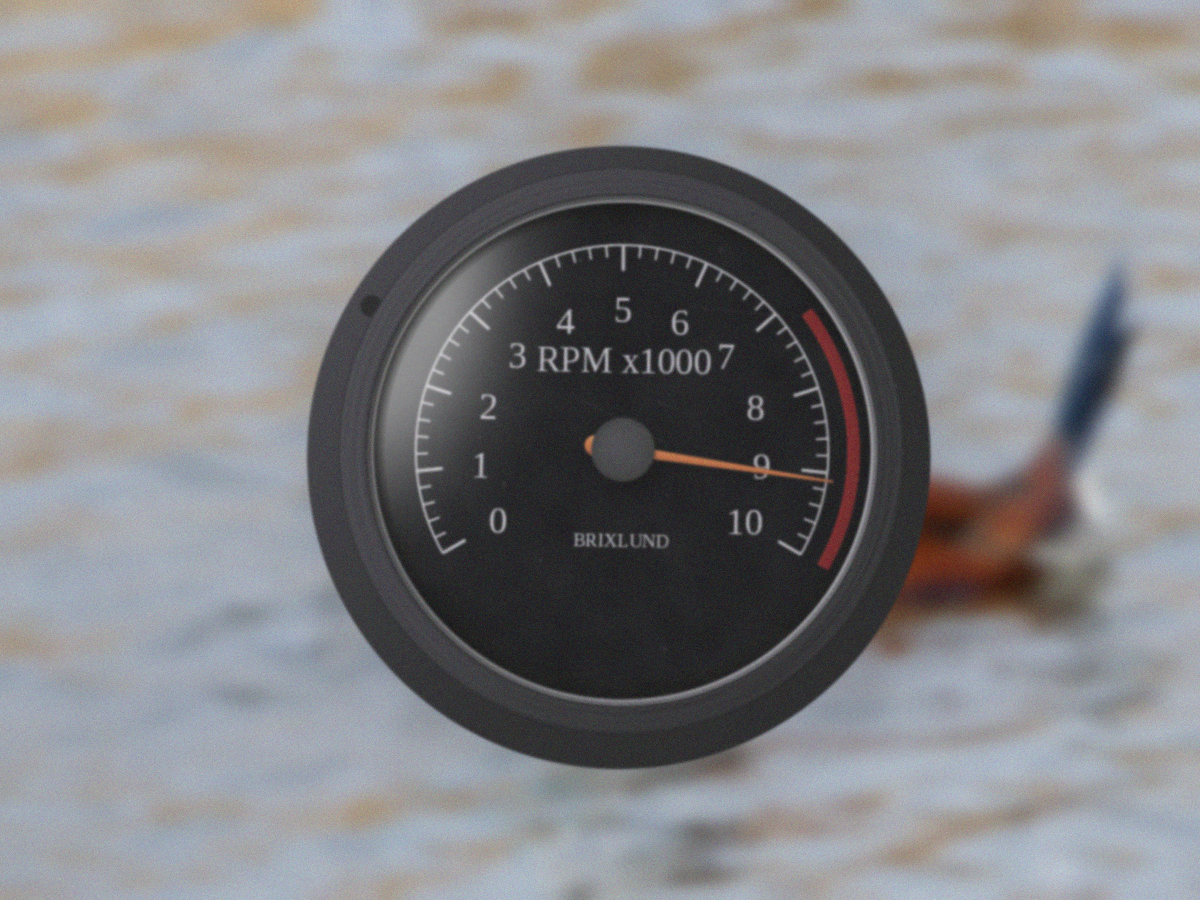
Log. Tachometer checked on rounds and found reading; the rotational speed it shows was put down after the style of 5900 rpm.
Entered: 9100 rpm
